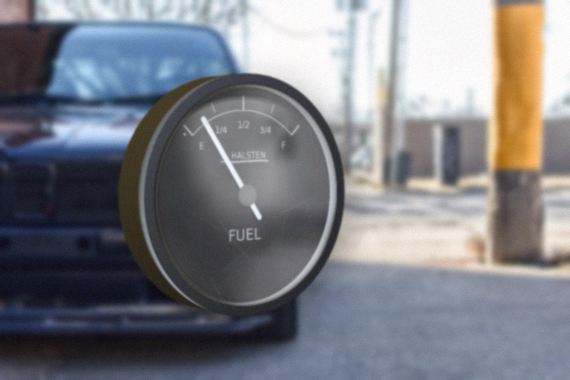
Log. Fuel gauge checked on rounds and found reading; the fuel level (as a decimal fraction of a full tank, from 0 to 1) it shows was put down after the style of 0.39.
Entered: 0.125
